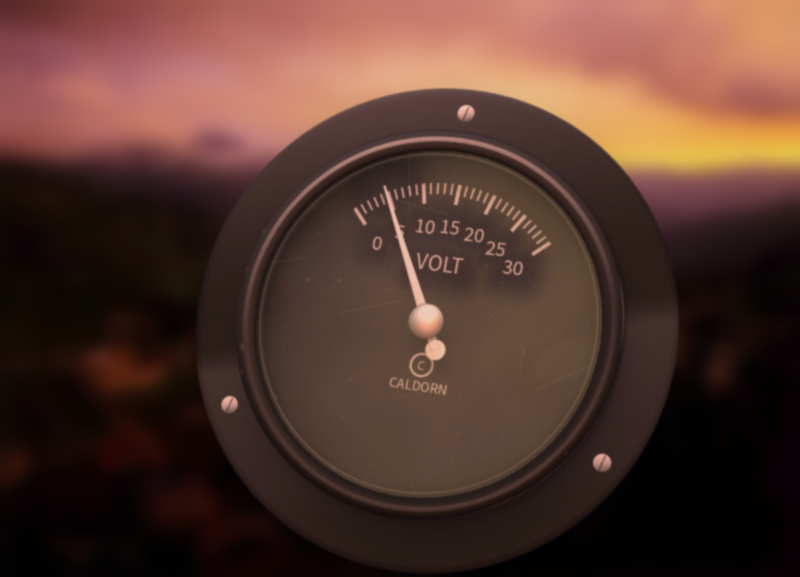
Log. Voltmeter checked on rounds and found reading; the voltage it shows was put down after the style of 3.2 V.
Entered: 5 V
